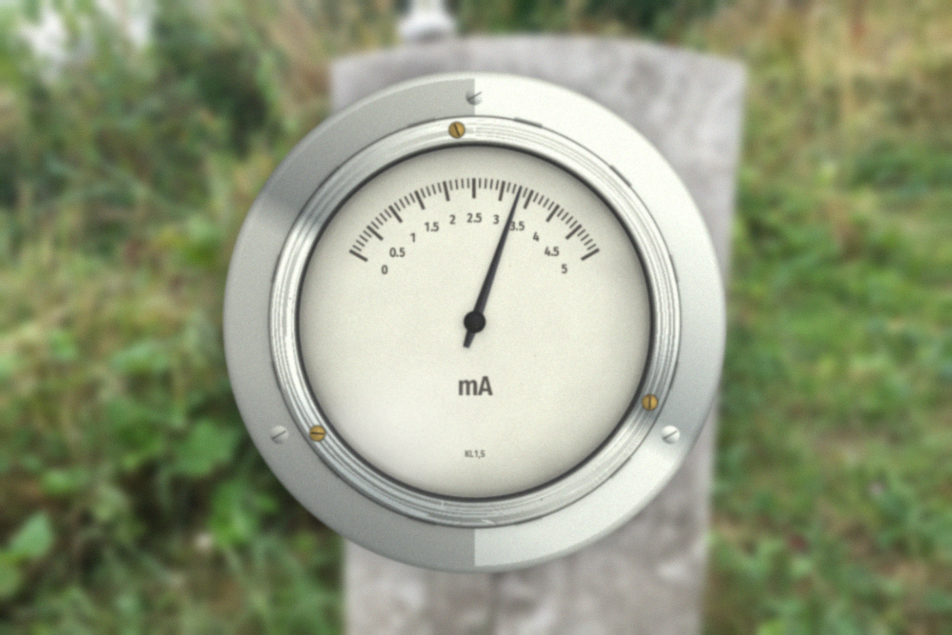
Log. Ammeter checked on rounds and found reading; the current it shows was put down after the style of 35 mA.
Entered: 3.3 mA
